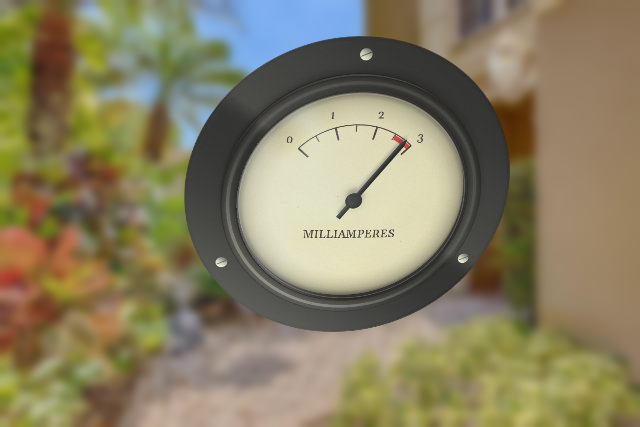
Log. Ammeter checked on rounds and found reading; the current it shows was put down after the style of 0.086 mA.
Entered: 2.75 mA
